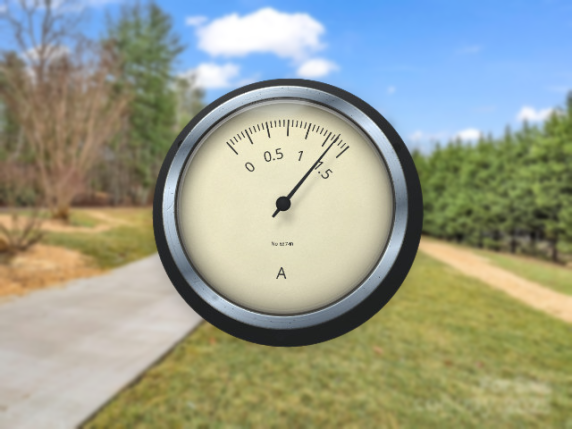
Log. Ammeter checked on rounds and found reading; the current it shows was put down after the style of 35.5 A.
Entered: 1.35 A
